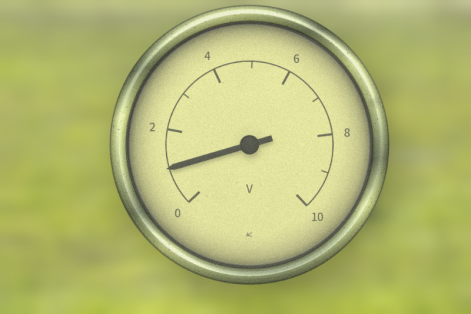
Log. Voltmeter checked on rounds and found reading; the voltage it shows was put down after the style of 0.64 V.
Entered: 1 V
